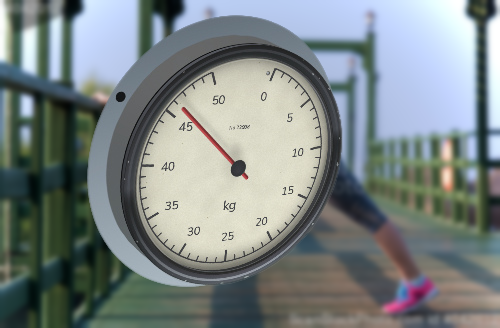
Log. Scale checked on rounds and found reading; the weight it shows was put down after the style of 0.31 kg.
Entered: 46 kg
